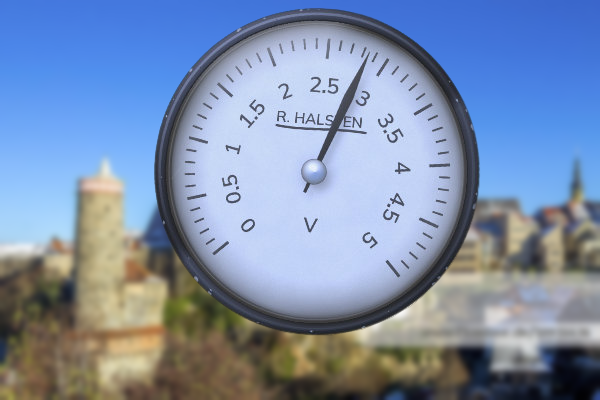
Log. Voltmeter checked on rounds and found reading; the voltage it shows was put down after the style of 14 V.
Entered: 2.85 V
